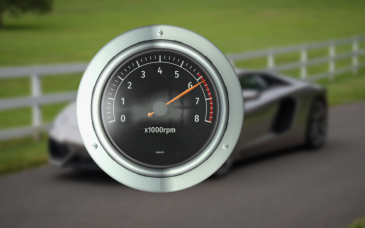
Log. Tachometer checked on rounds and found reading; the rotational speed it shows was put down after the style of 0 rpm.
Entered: 6200 rpm
